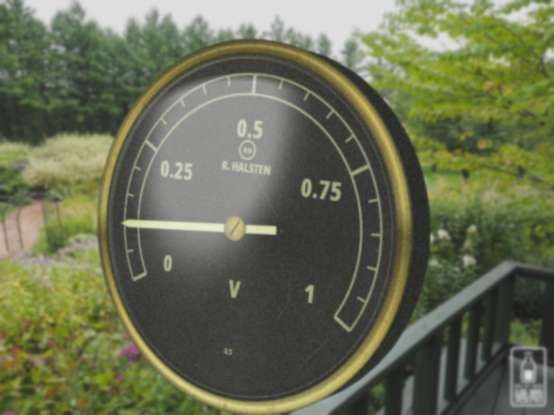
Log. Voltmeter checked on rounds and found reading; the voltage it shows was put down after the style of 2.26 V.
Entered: 0.1 V
